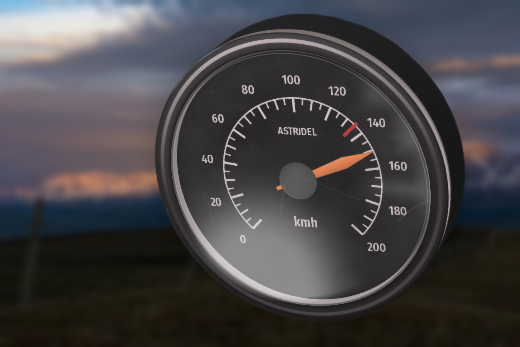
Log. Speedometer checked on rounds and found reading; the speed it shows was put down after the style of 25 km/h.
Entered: 150 km/h
